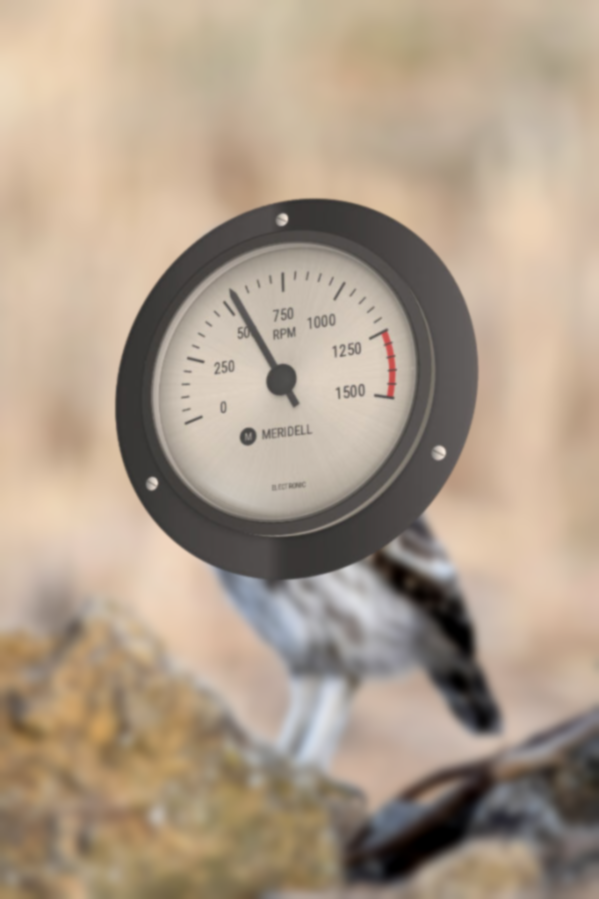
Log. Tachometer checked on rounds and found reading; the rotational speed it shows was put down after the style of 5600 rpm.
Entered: 550 rpm
